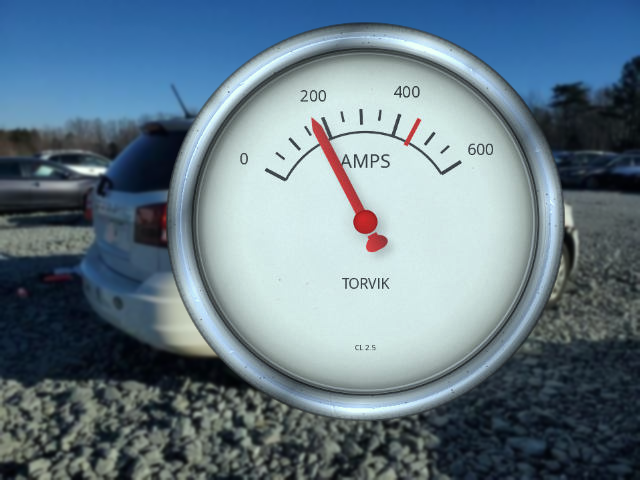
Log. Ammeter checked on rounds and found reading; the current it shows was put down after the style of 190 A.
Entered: 175 A
